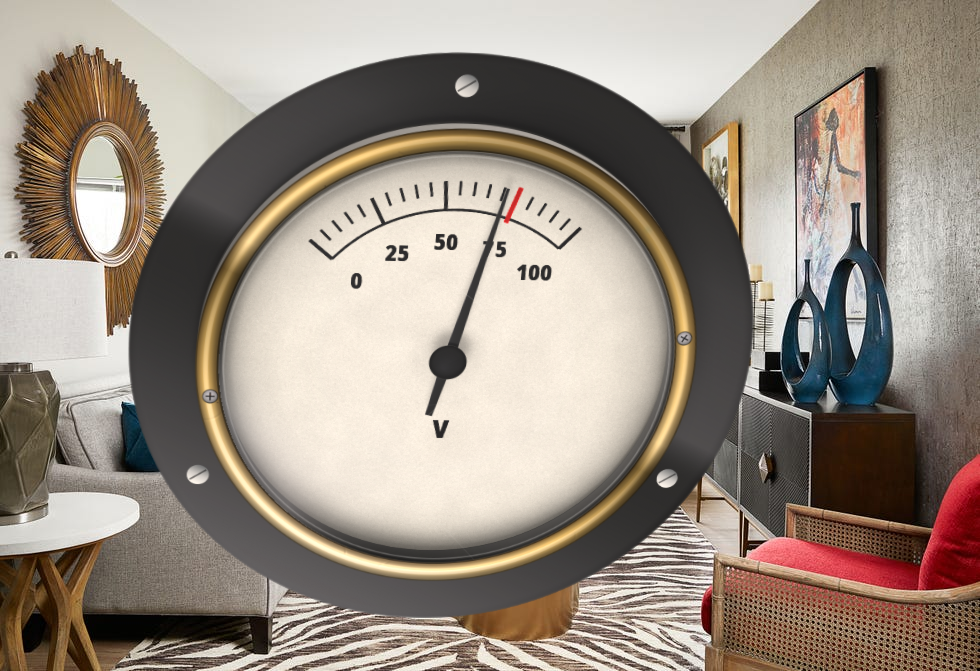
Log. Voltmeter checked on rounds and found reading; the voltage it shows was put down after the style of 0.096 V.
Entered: 70 V
